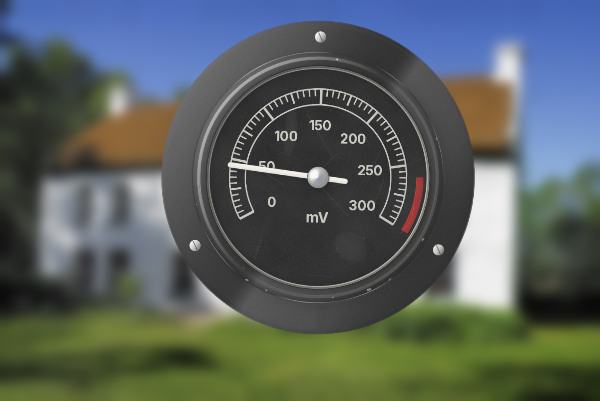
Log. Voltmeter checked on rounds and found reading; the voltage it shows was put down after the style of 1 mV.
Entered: 45 mV
